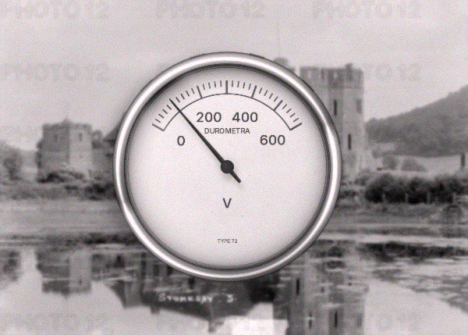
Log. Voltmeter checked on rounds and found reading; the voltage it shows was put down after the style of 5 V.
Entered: 100 V
